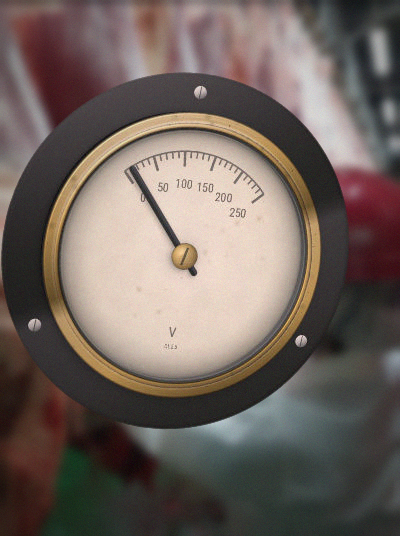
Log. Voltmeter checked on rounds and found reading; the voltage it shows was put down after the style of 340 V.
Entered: 10 V
